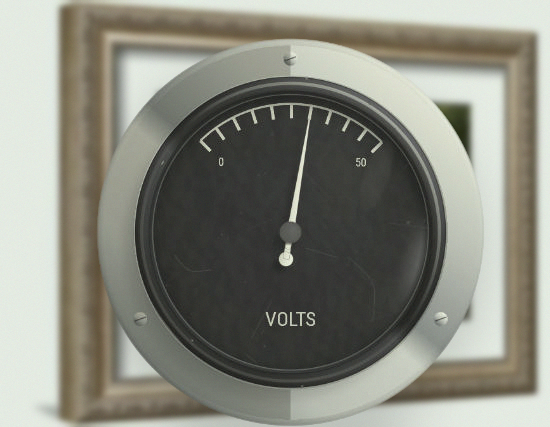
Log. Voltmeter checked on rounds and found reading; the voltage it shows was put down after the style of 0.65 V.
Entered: 30 V
